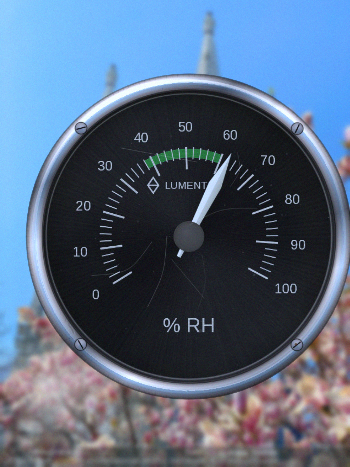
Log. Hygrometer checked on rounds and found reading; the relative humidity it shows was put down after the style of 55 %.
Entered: 62 %
